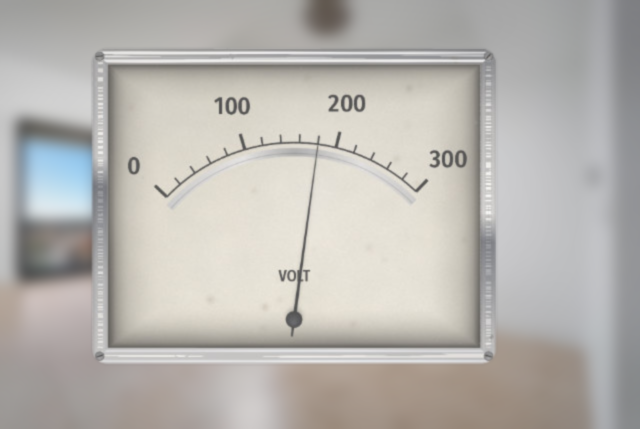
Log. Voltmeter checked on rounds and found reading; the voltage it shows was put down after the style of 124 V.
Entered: 180 V
